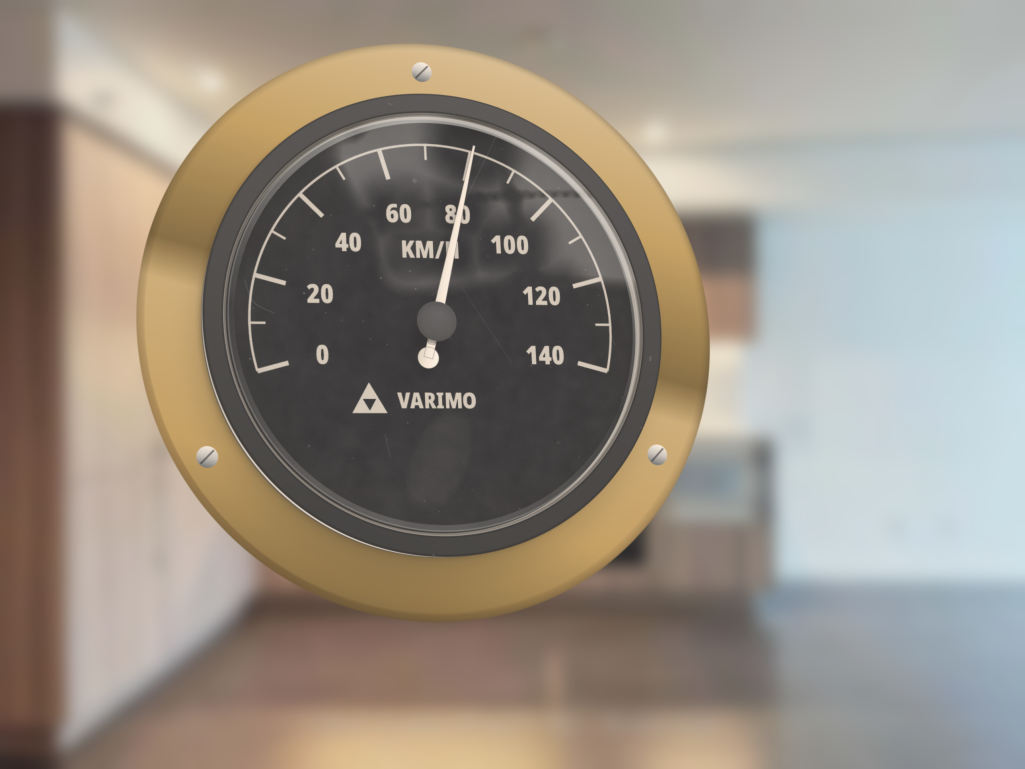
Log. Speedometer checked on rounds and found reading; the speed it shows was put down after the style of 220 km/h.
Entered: 80 km/h
